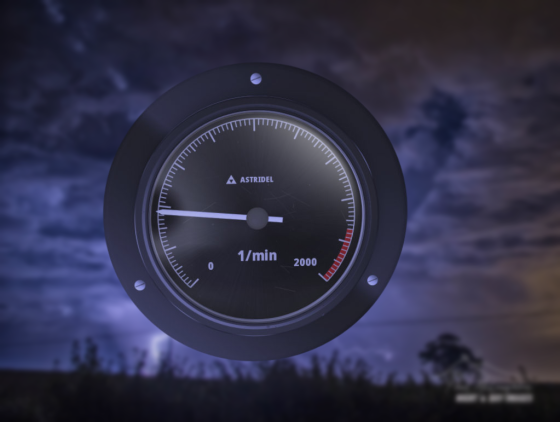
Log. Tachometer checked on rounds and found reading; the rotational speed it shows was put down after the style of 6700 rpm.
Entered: 380 rpm
